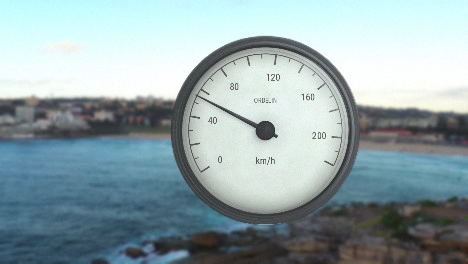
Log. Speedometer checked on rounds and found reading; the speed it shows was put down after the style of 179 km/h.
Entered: 55 km/h
